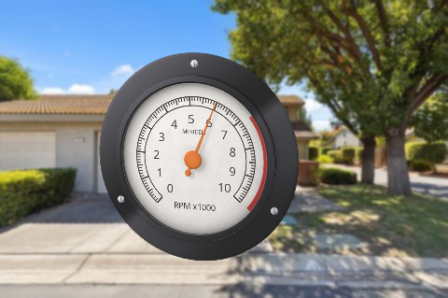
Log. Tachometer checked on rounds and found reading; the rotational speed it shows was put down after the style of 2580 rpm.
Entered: 6000 rpm
